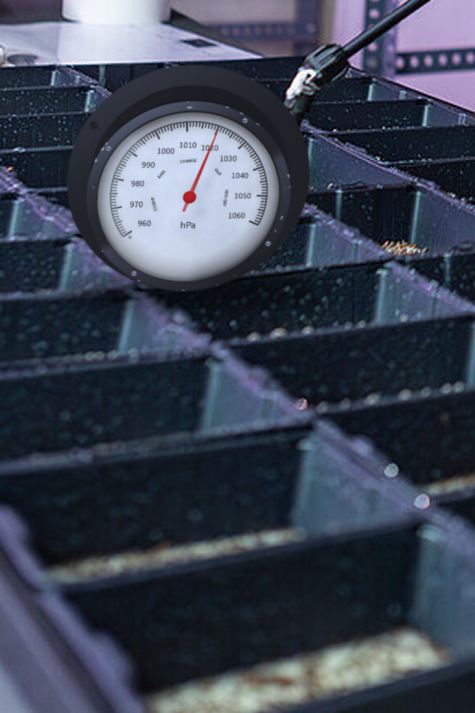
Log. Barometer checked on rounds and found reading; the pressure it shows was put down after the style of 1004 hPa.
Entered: 1020 hPa
